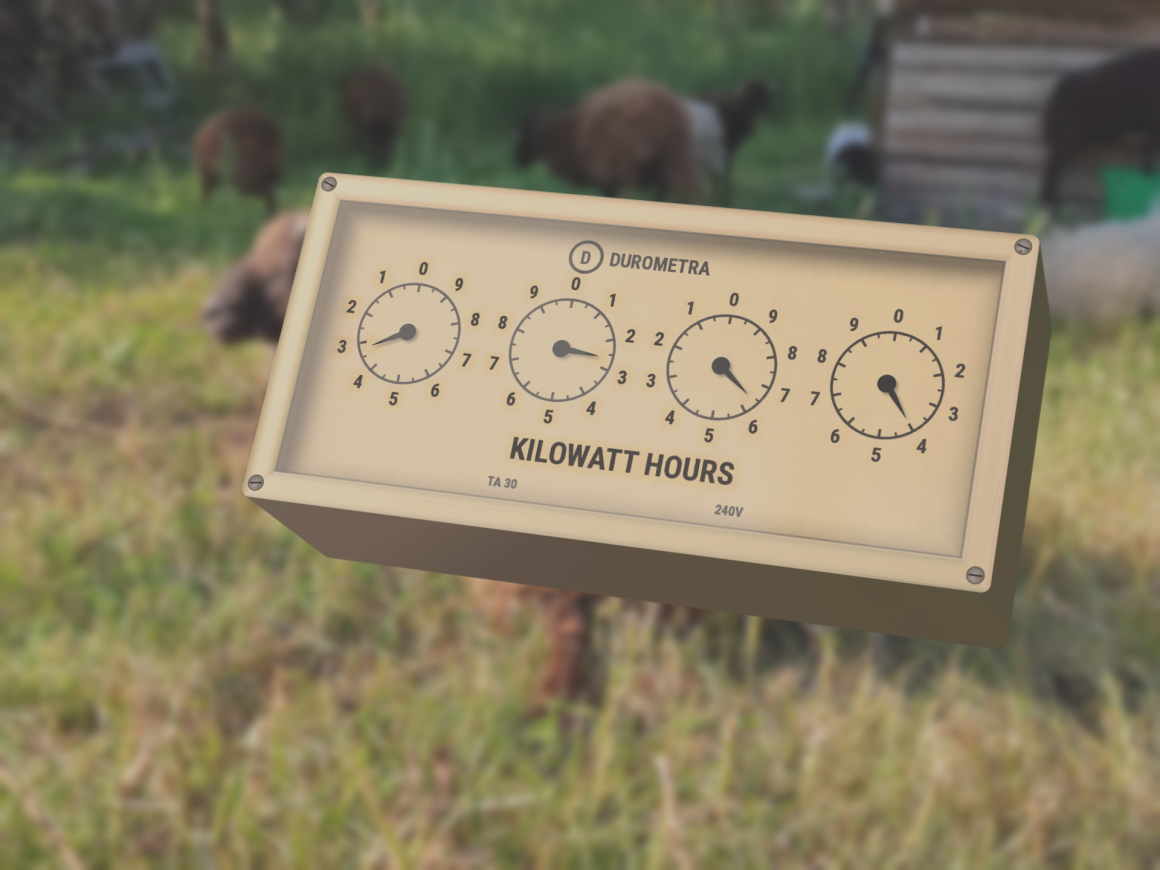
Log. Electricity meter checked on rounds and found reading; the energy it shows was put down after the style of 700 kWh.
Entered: 3264 kWh
